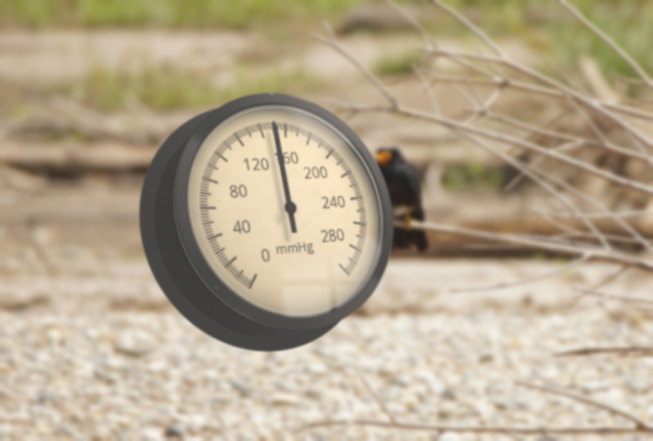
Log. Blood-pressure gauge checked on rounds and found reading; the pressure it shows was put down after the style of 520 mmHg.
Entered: 150 mmHg
